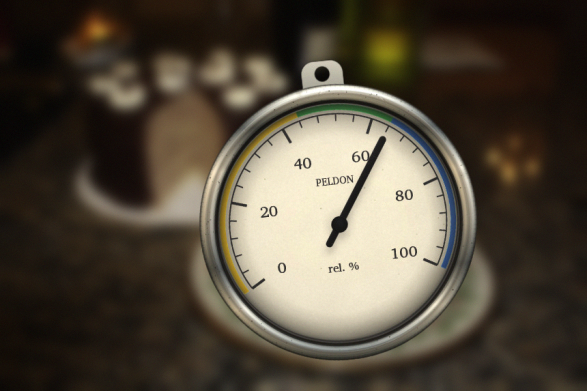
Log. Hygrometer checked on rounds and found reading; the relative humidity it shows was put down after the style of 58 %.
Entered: 64 %
